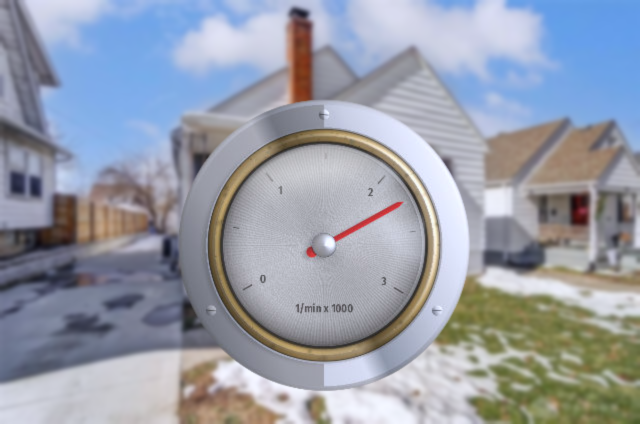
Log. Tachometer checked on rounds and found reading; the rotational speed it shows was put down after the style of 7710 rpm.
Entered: 2250 rpm
